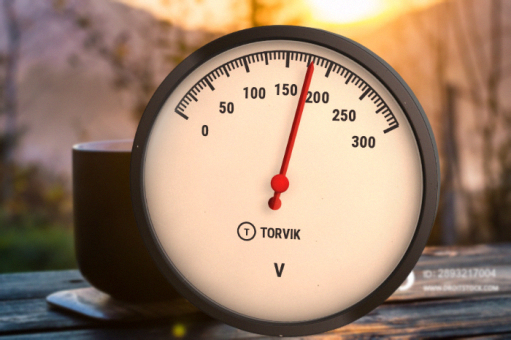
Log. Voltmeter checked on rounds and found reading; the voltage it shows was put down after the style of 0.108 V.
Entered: 180 V
